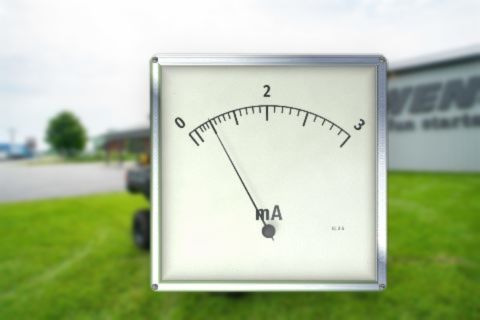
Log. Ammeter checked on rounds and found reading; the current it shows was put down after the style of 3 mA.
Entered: 1 mA
